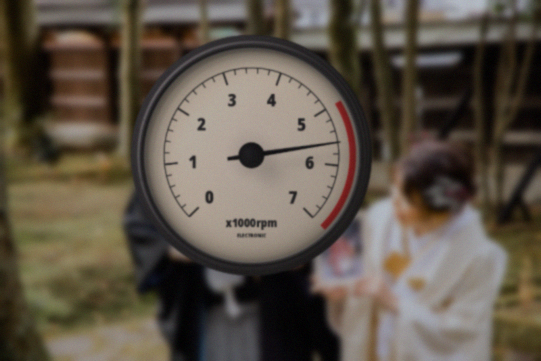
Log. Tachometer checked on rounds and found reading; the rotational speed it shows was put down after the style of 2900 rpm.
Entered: 5600 rpm
